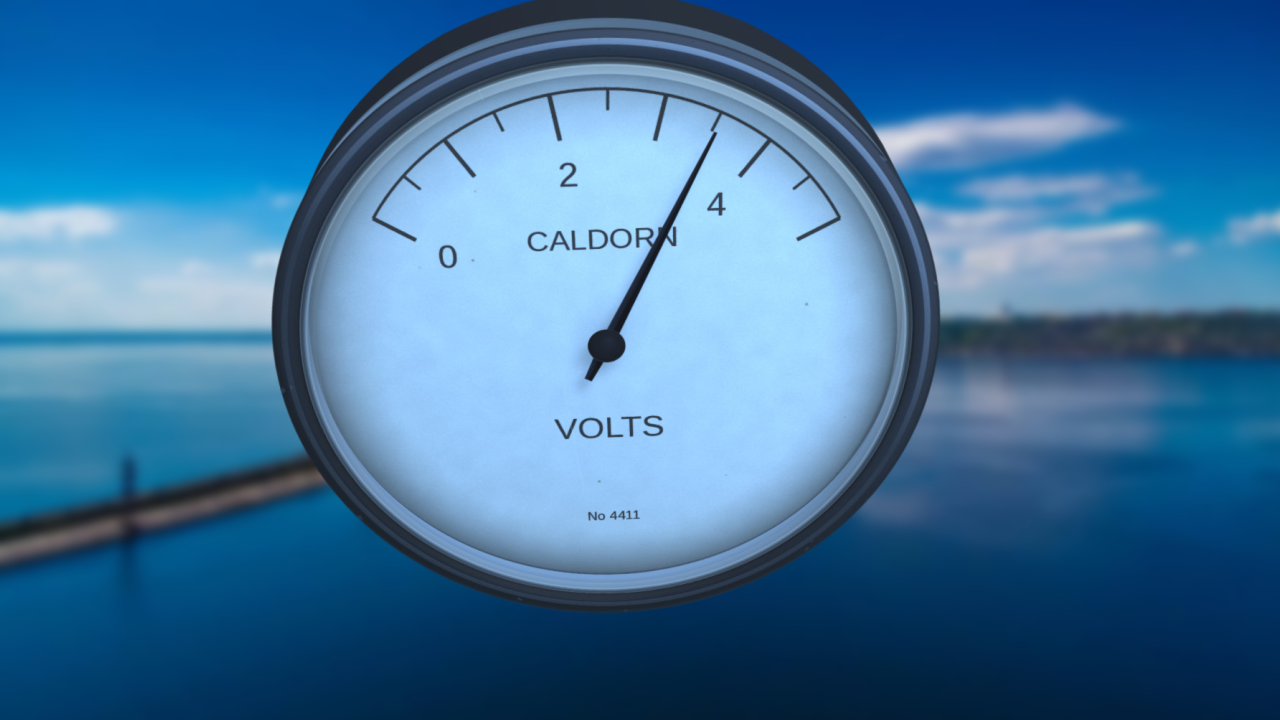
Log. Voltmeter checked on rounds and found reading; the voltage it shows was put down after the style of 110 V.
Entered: 3.5 V
